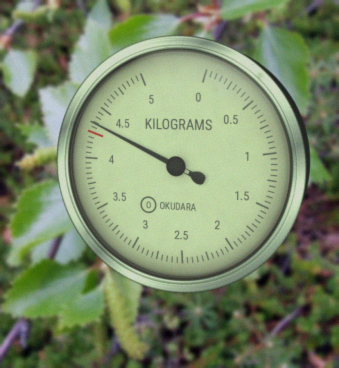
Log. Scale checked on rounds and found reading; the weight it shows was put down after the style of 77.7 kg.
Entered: 4.35 kg
